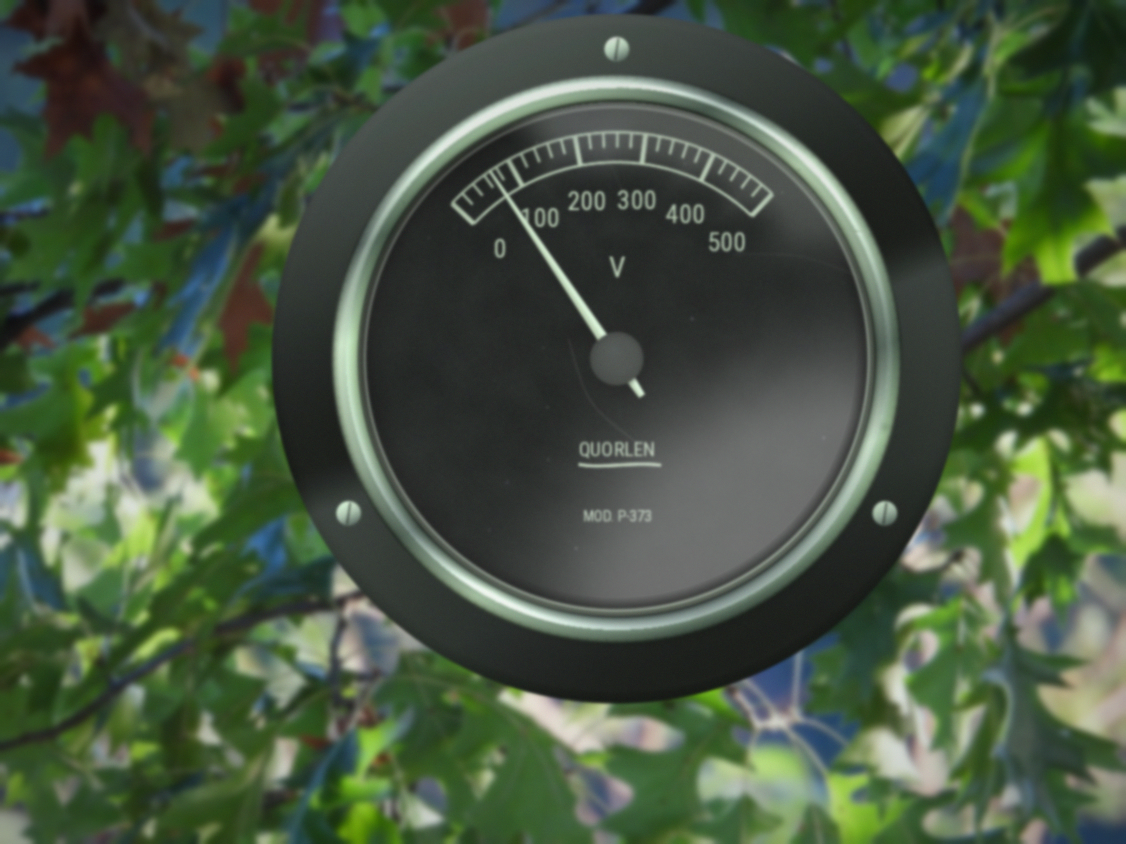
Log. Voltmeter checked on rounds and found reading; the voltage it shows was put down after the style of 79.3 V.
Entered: 70 V
